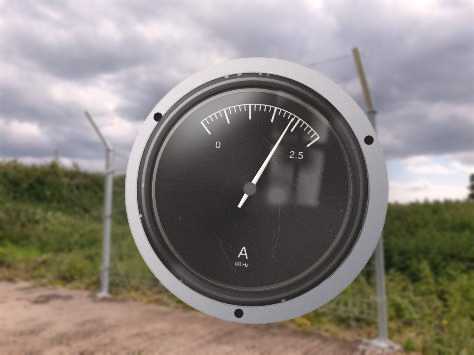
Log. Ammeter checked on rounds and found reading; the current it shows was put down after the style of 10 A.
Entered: 1.9 A
